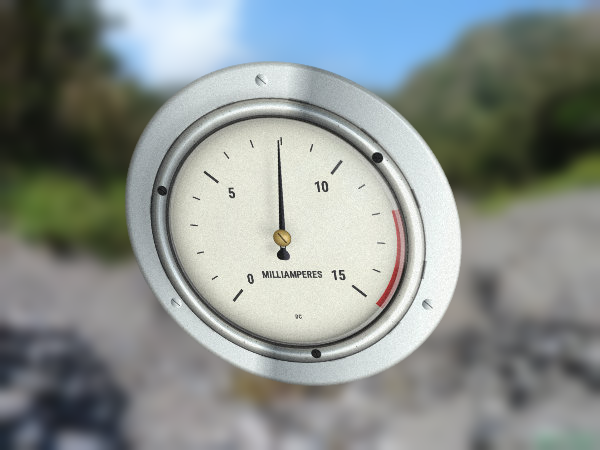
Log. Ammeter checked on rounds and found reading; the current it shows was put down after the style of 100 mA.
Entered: 8 mA
